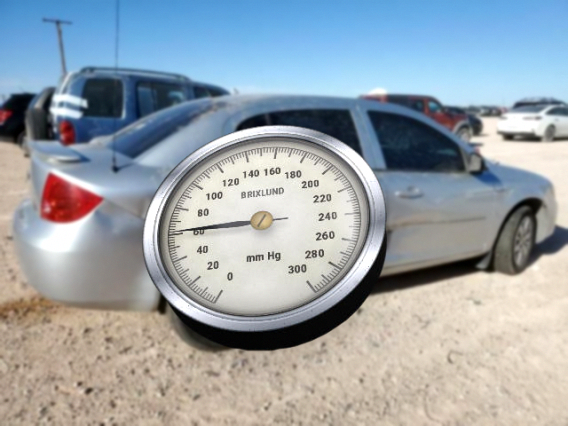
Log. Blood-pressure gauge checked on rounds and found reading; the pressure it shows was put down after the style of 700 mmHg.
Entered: 60 mmHg
